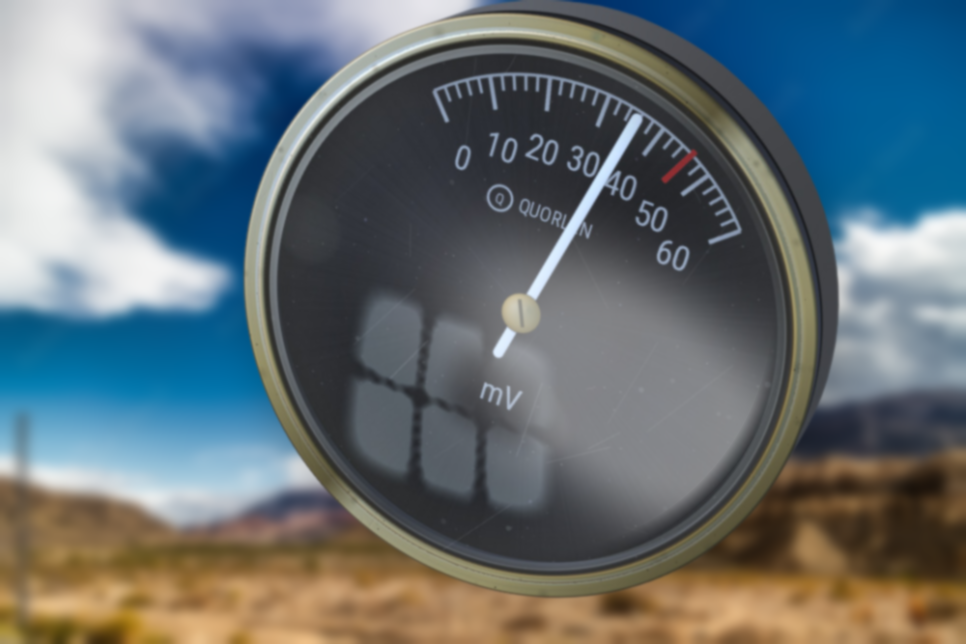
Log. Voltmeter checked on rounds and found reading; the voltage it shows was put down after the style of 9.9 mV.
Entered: 36 mV
